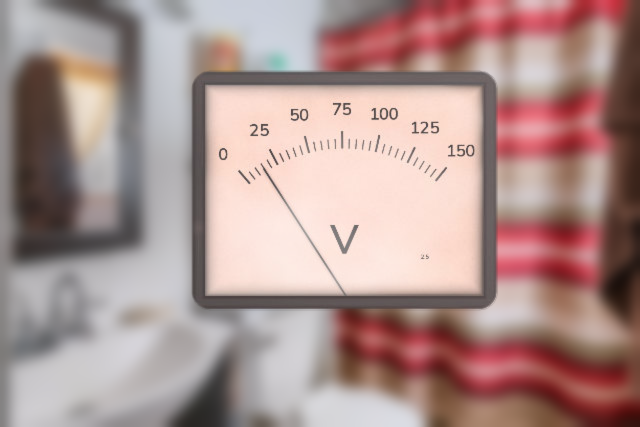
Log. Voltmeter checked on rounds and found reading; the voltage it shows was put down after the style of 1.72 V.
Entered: 15 V
